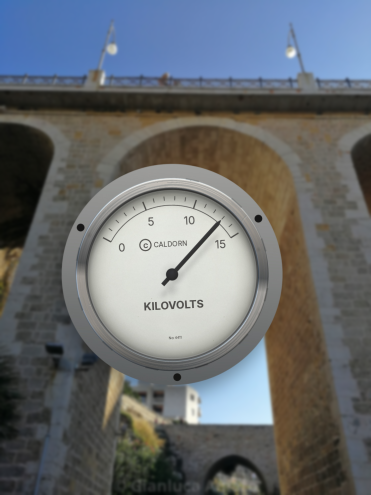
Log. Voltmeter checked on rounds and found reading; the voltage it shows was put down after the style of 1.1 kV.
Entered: 13 kV
